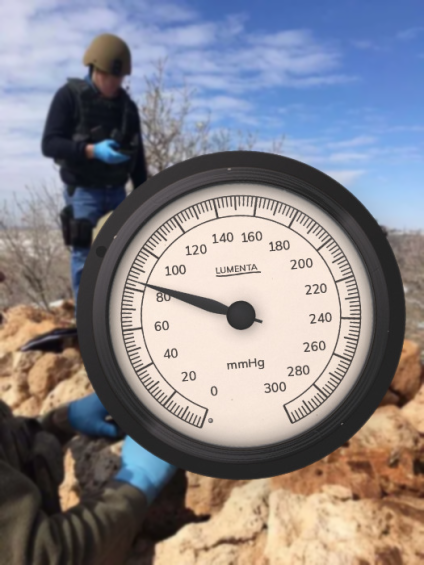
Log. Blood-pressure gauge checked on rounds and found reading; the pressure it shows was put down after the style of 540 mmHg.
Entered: 84 mmHg
